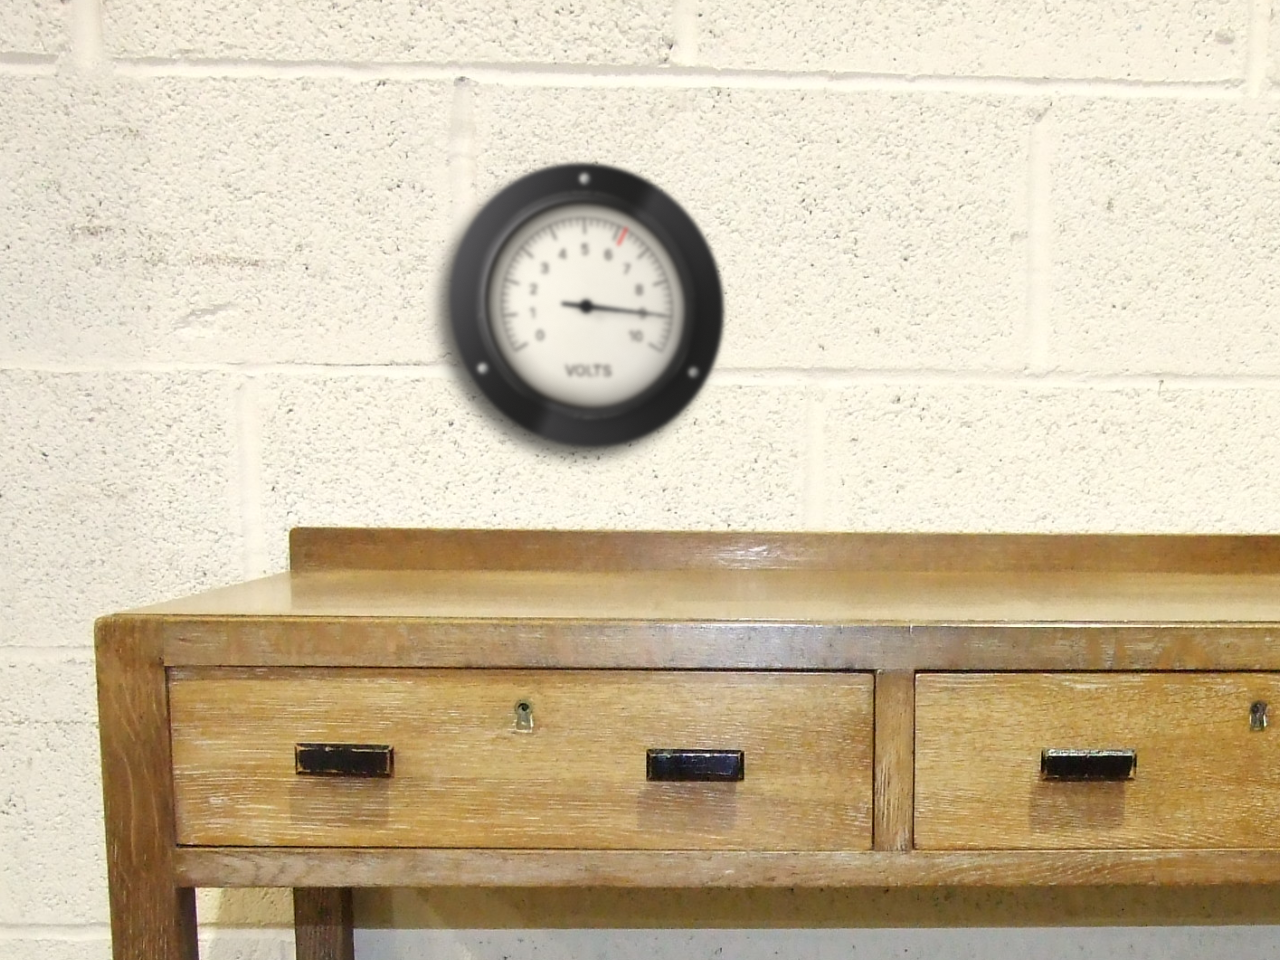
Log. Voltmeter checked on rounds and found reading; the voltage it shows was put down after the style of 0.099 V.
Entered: 9 V
